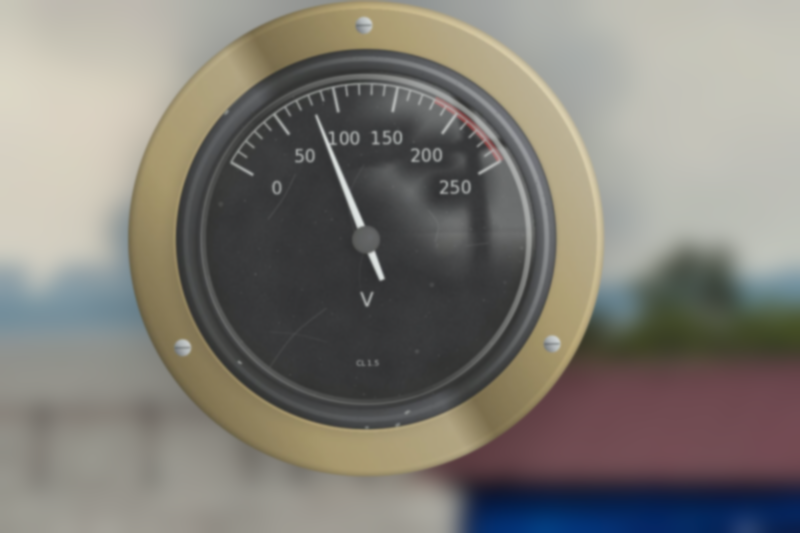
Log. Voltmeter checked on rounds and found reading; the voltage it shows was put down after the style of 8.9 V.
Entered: 80 V
